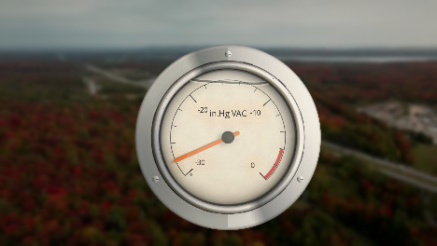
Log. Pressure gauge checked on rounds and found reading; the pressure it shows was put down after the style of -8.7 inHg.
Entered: -28 inHg
